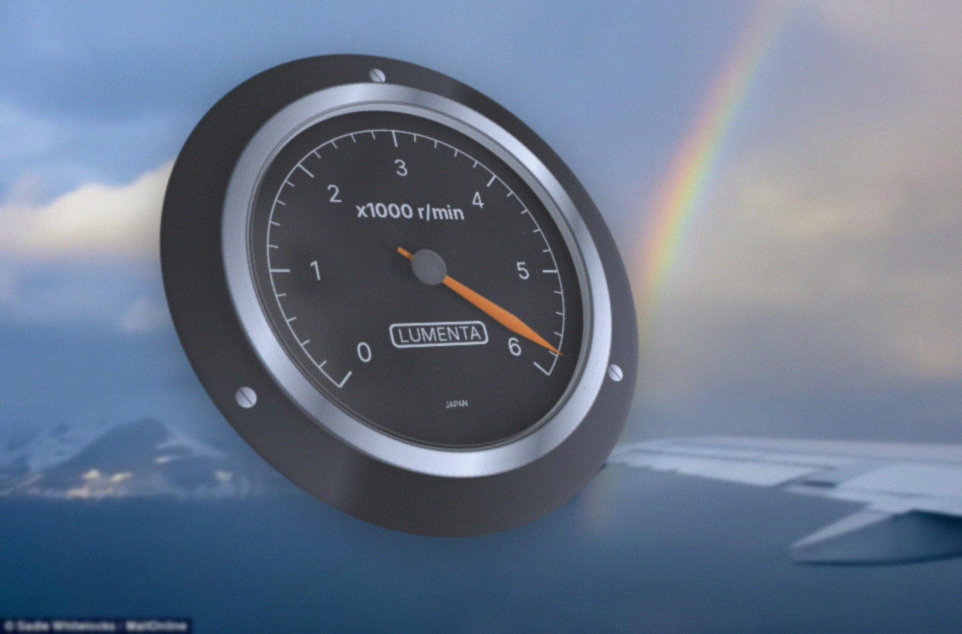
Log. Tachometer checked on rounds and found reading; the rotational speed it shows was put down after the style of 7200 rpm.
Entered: 5800 rpm
